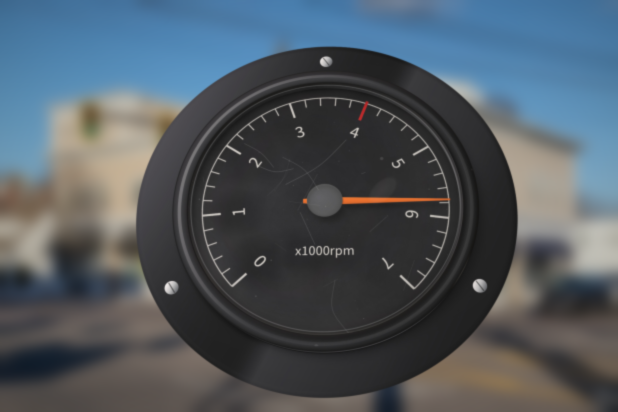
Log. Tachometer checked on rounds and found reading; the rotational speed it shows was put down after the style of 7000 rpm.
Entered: 5800 rpm
